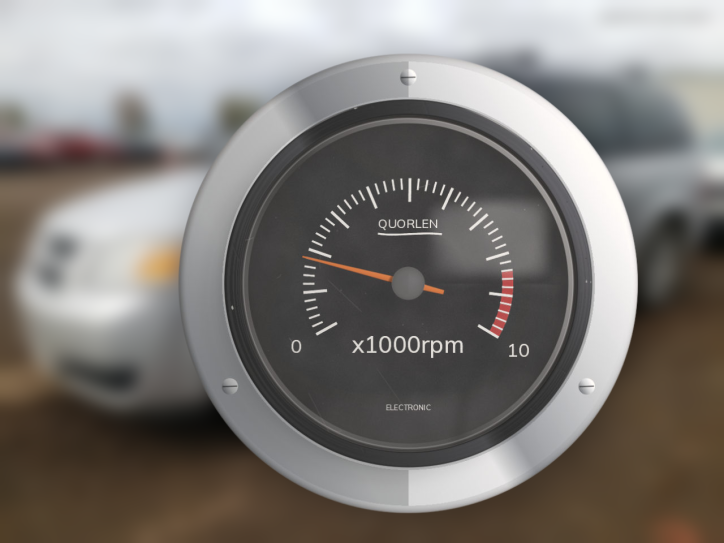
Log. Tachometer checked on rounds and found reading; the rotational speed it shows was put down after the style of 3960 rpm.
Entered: 1800 rpm
